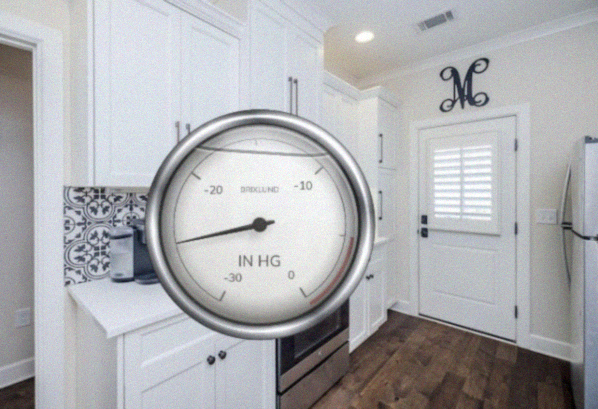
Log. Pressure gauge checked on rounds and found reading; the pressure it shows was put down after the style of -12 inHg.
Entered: -25 inHg
